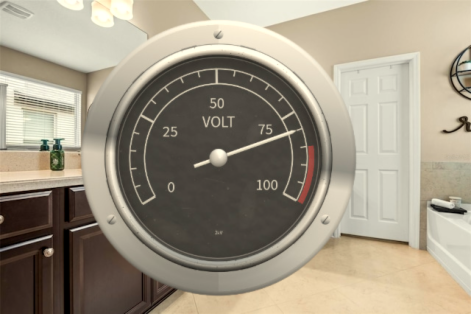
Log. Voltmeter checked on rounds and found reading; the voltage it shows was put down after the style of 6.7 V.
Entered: 80 V
